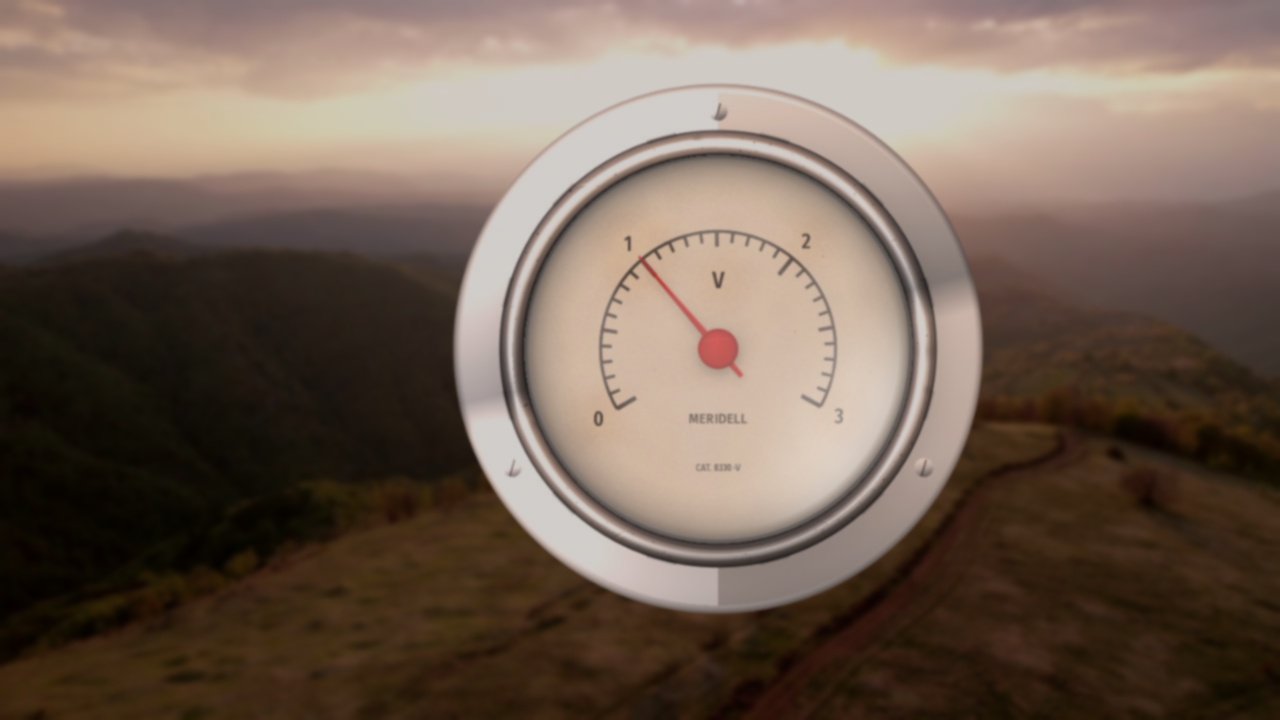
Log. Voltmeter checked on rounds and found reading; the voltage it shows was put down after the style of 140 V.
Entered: 1 V
